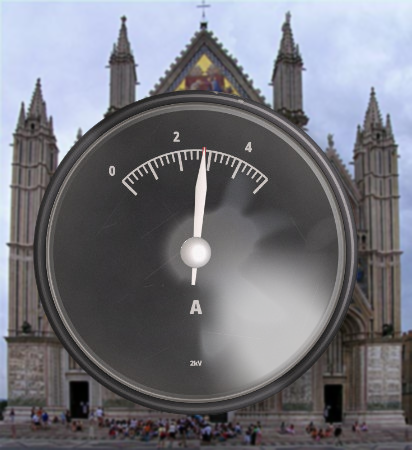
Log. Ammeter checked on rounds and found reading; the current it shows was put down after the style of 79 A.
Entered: 2.8 A
